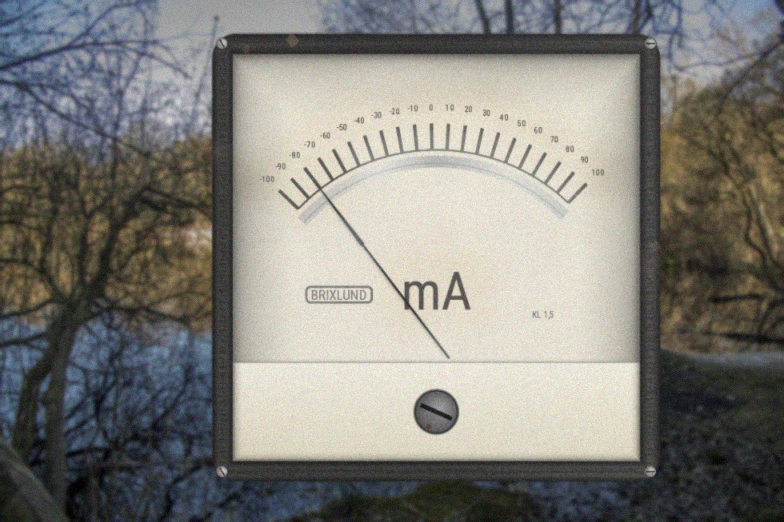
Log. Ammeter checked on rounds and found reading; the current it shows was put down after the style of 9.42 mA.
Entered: -80 mA
